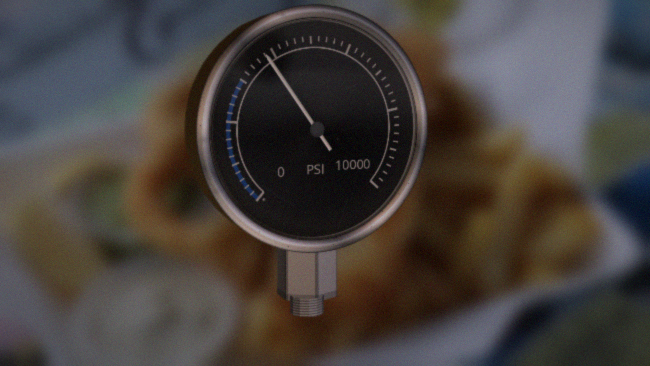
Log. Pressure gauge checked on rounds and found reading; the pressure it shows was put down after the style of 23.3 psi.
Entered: 3800 psi
